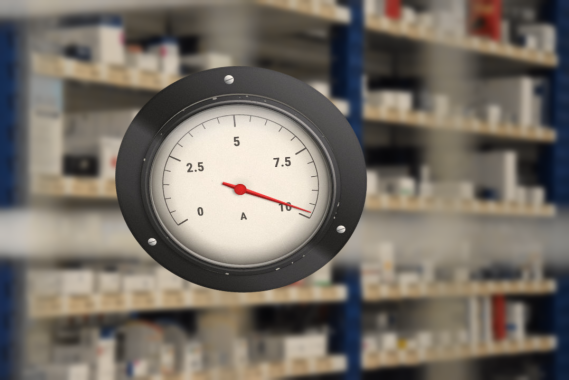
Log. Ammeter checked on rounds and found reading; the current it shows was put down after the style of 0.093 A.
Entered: 9.75 A
